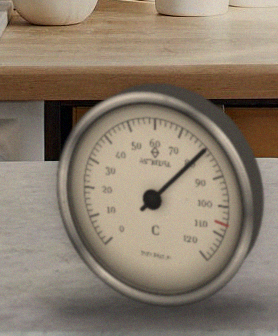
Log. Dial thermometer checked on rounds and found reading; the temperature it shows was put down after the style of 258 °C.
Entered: 80 °C
